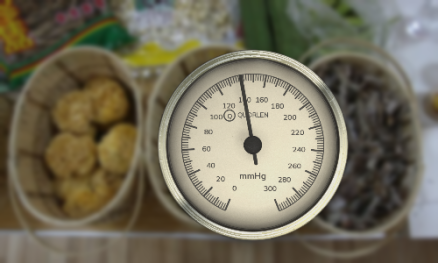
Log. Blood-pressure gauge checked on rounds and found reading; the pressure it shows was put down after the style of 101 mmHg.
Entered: 140 mmHg
